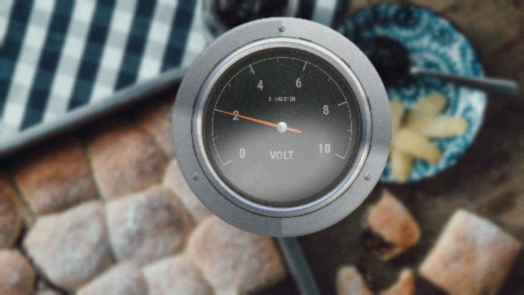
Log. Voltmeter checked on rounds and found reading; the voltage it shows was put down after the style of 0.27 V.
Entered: 2 V
